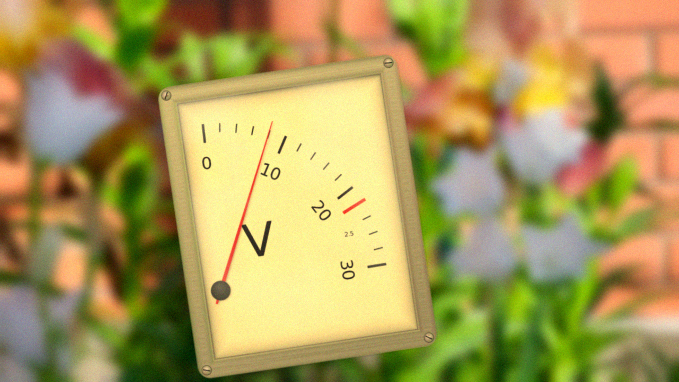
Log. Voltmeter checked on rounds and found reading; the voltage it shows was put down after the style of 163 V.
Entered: 8 V
